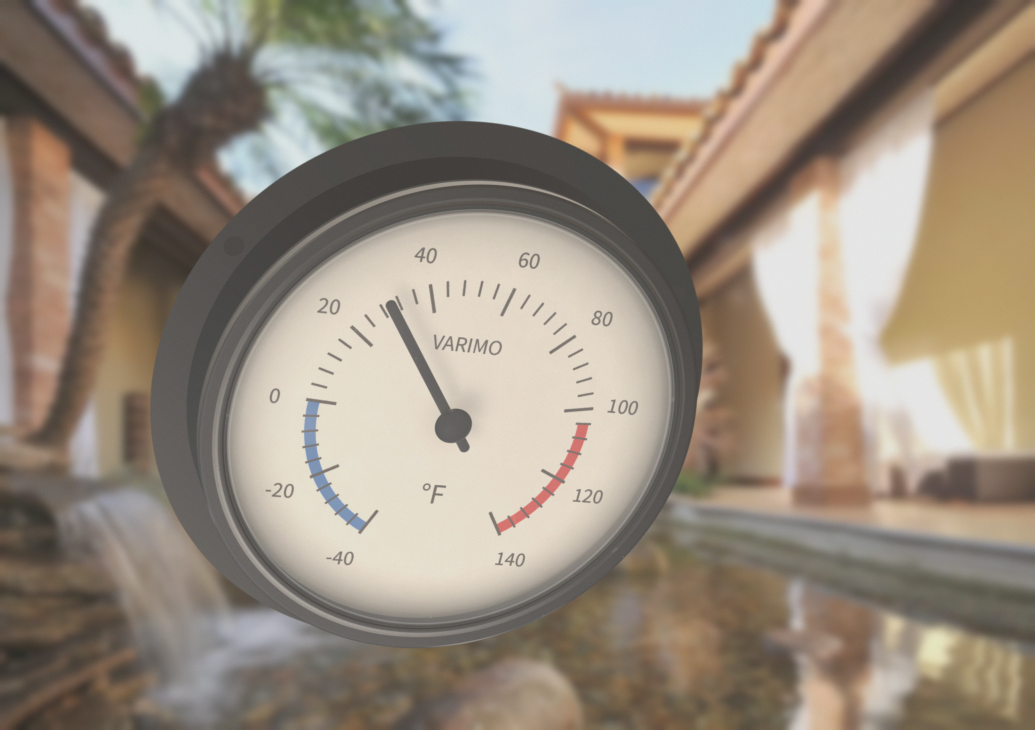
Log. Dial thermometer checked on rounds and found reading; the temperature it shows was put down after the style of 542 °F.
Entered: 30 °F
